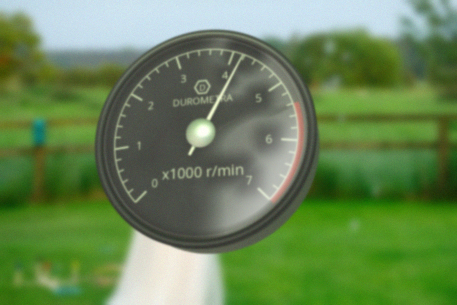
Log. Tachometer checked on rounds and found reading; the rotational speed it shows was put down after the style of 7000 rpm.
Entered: 4200 rpm
